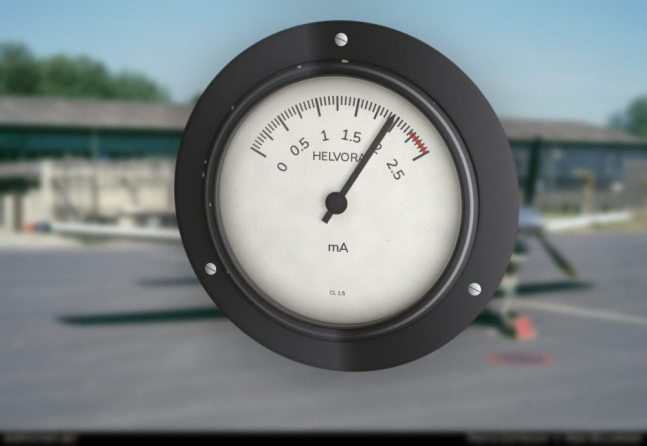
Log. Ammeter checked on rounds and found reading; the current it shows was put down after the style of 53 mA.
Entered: 1.95 mA
